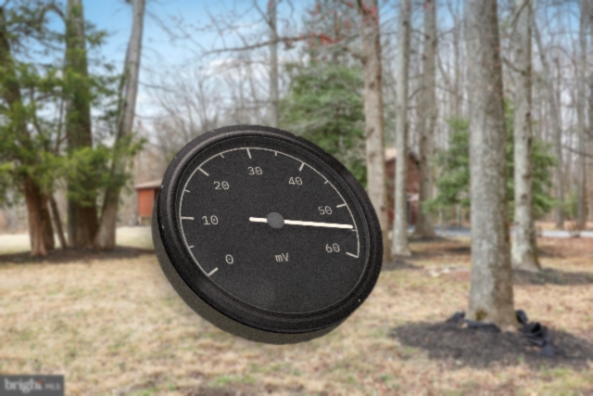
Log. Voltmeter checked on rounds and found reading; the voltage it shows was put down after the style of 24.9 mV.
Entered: 55 mV
